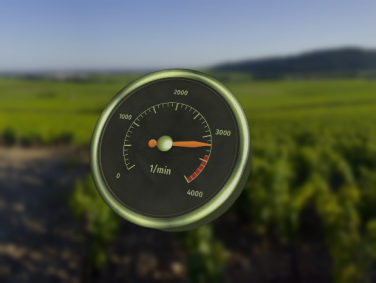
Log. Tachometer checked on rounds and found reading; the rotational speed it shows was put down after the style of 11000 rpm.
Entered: 3200 rpm
